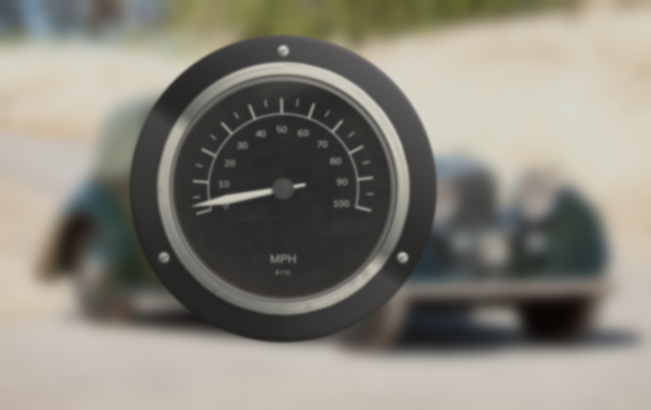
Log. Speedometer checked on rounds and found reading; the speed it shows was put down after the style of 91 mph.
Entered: 2.5 mph
